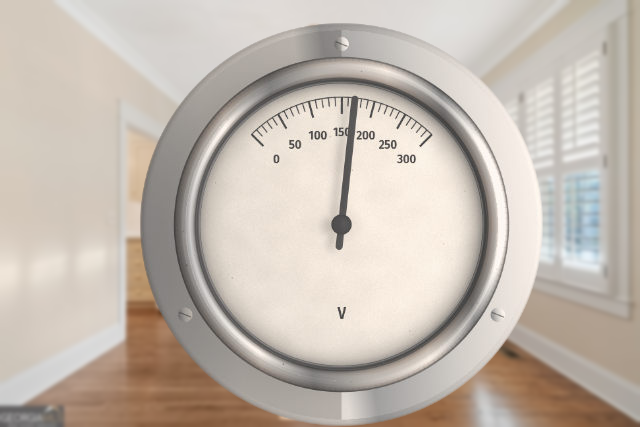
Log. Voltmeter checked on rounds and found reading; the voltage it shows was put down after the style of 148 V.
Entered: 170 V
